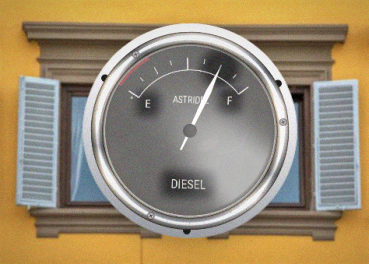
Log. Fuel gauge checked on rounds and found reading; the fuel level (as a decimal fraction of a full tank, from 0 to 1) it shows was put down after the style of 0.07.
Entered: 0.75
